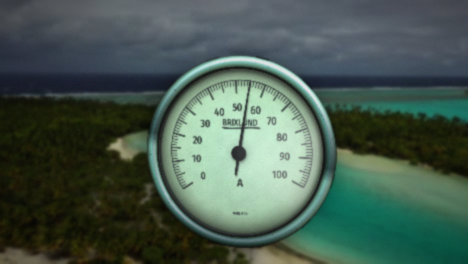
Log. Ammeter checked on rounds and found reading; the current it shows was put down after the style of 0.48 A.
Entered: 55 A
